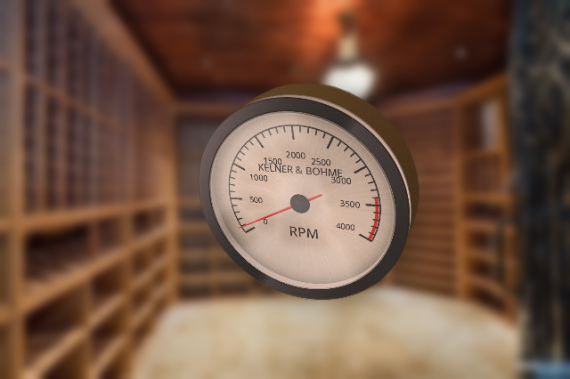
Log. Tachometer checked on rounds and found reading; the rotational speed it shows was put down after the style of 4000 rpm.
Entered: 100 rpm
